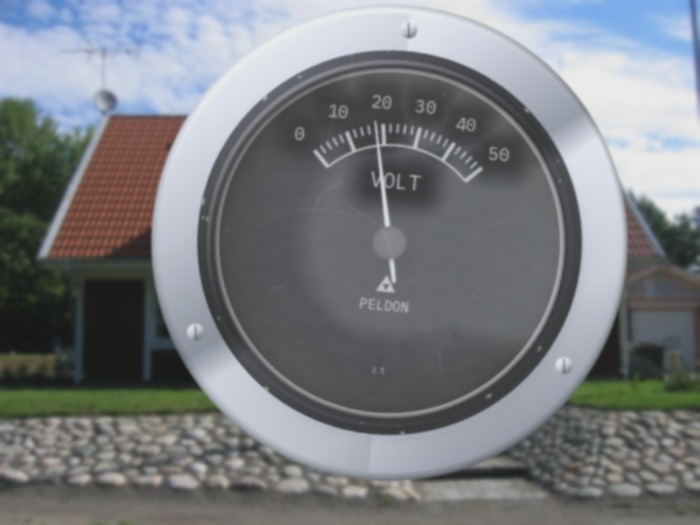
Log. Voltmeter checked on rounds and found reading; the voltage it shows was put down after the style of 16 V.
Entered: 18 V
